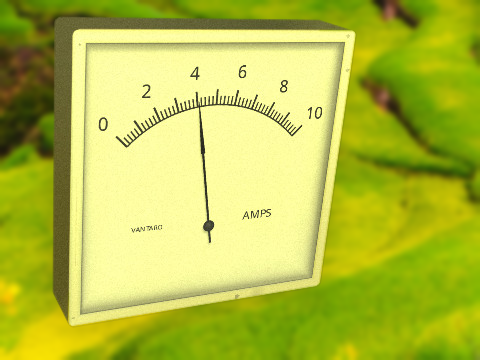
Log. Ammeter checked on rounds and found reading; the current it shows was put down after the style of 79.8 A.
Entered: 4 A
